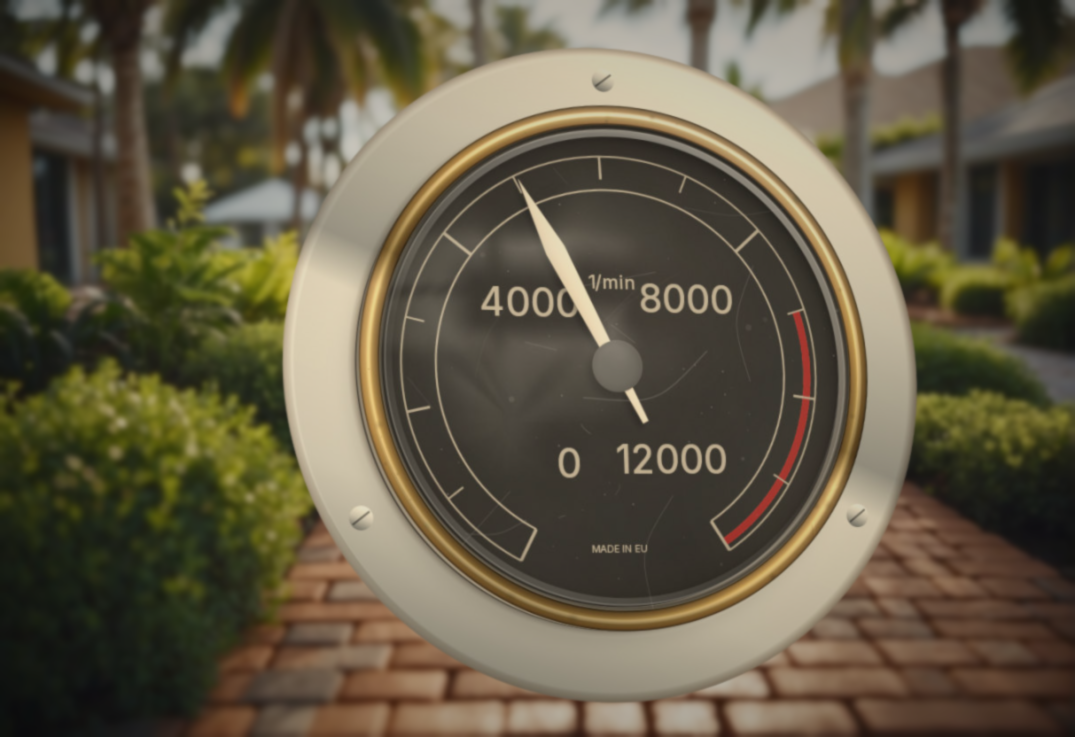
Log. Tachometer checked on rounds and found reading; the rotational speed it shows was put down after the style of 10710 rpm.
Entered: 5000 rpm
